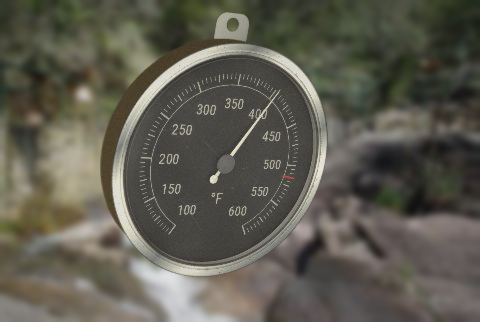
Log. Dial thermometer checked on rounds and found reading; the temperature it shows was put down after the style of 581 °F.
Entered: 400 °F
